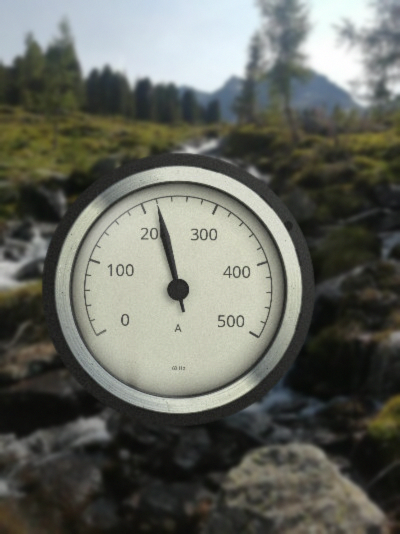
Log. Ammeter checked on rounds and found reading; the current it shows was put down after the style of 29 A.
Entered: 220 A
